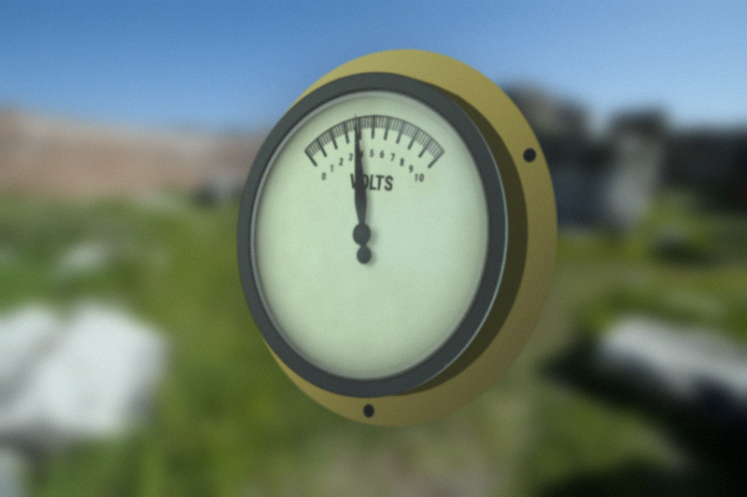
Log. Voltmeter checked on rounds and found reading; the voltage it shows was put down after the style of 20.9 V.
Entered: 4 V
